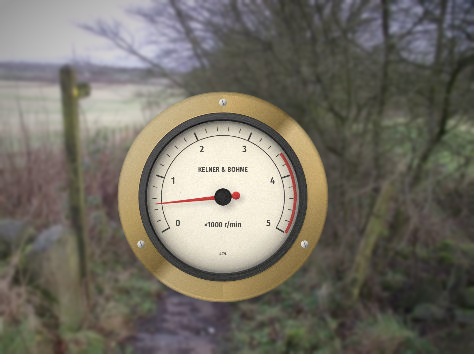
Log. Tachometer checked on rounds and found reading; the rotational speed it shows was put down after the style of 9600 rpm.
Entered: 500 rpm
